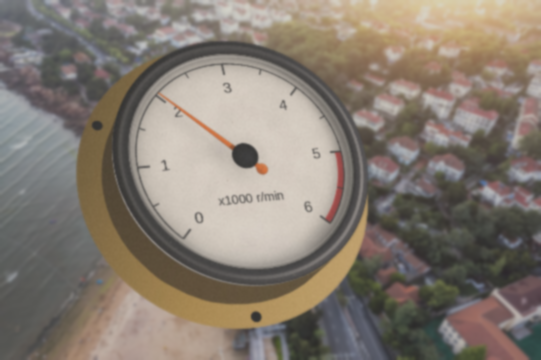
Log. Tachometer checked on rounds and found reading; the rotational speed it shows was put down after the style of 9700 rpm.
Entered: 2000 rpm
